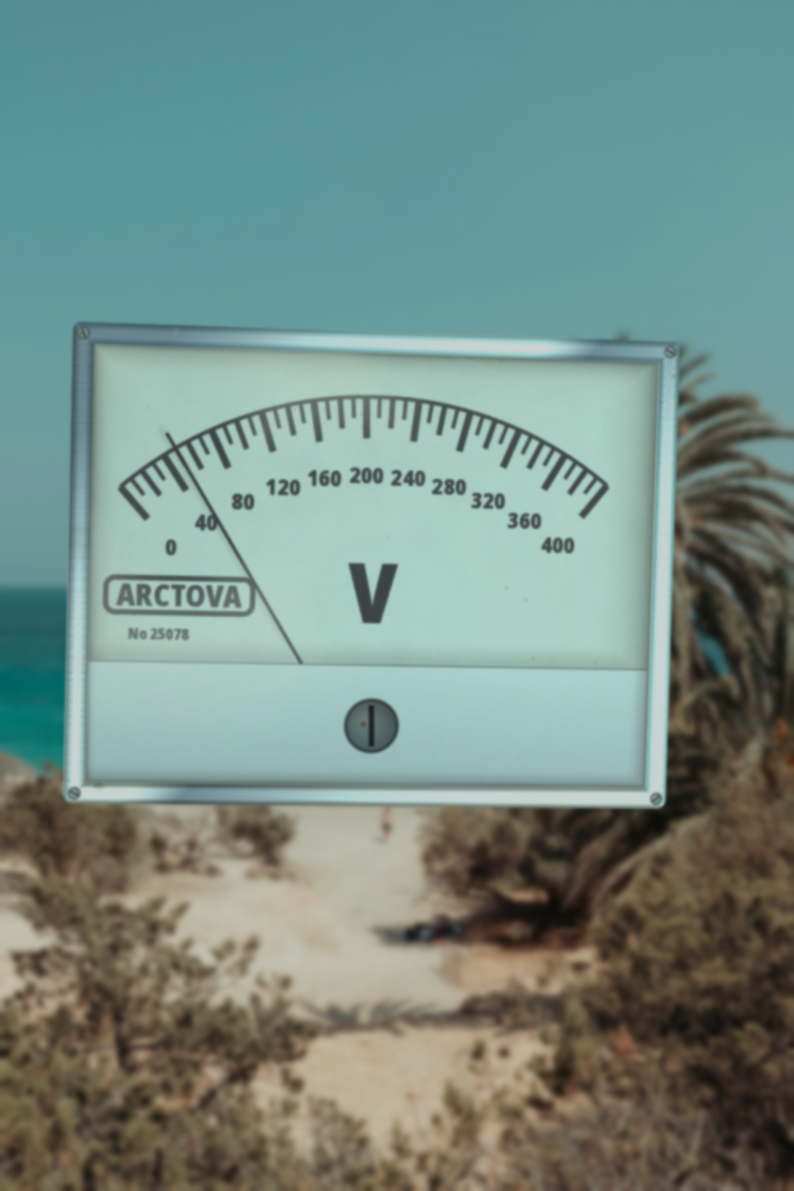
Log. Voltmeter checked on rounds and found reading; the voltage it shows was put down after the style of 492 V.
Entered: 50 V
